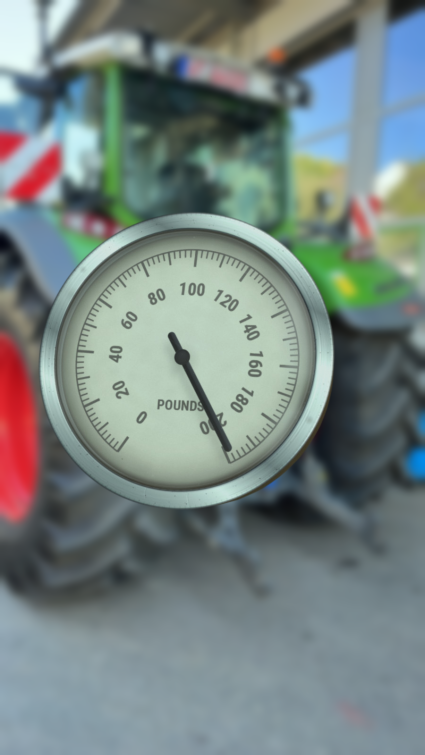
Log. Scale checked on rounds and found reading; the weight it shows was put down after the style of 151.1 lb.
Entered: 198 lb
